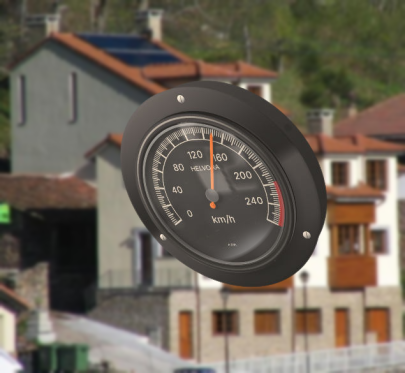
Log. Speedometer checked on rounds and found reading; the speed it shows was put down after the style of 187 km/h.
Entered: 150 km/h
